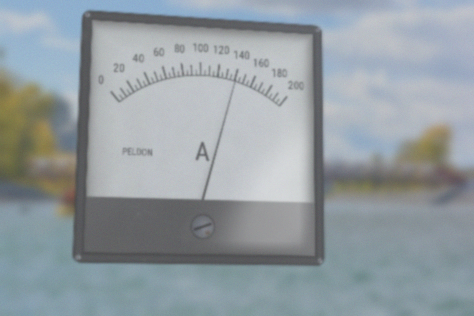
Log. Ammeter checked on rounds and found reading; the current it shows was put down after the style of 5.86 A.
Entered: 140 A
